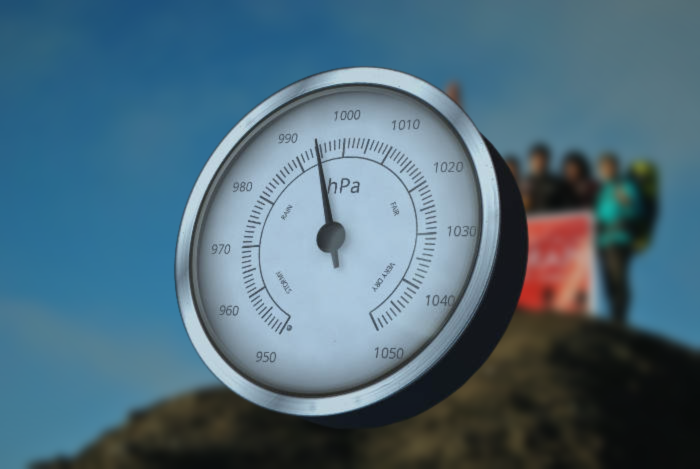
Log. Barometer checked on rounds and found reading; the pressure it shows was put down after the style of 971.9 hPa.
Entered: 995 hPa
